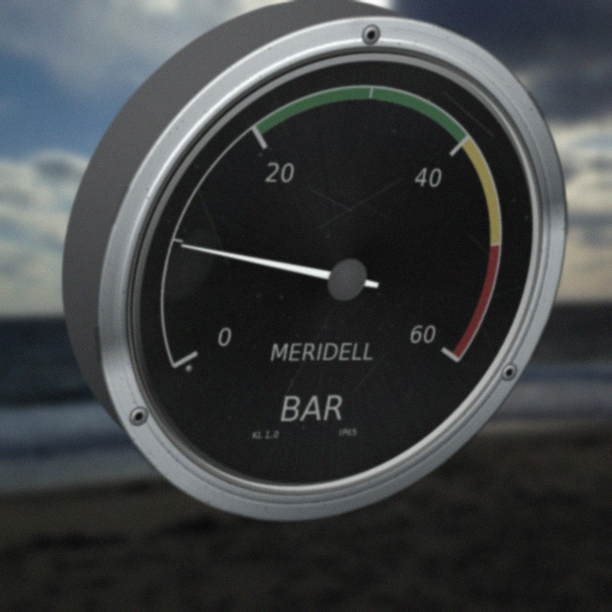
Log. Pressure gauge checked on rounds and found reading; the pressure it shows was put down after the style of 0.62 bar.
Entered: 10 bar
